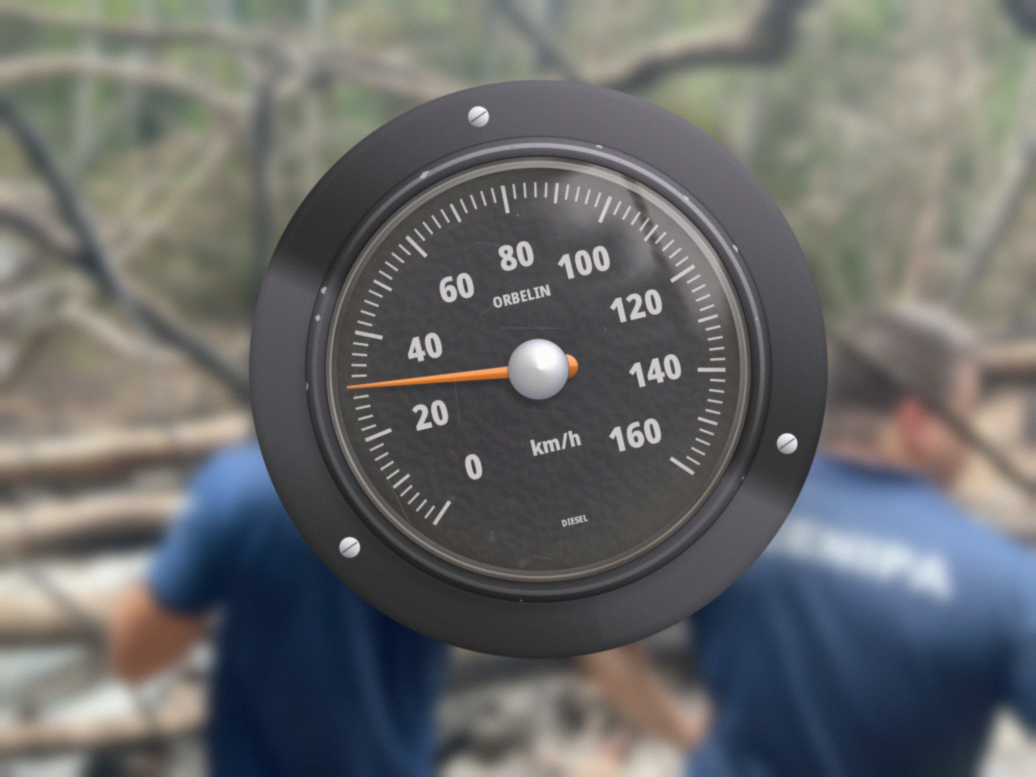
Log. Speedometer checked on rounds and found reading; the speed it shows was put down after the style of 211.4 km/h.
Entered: 30 km/h
